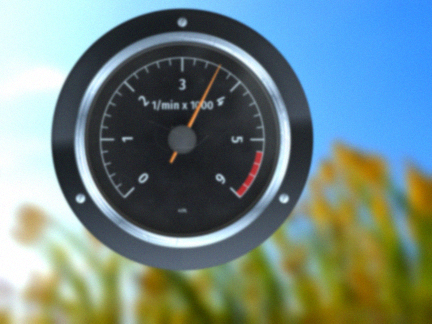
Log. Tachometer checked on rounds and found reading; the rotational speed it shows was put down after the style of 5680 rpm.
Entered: 3600 rpm
